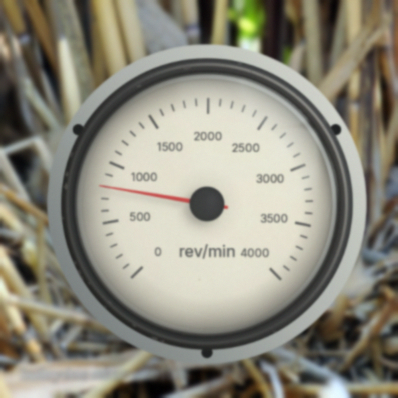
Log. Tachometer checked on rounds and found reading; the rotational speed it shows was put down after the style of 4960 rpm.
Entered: 800 rpm
